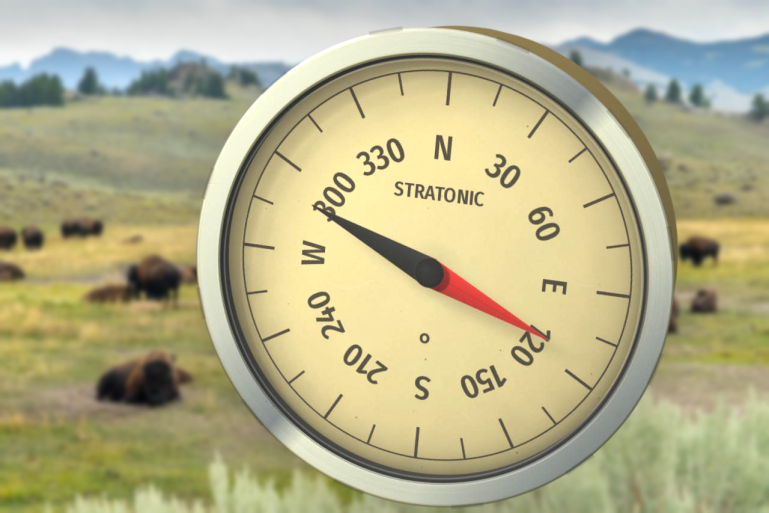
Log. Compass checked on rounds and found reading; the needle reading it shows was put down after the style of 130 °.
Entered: 112.5 °
